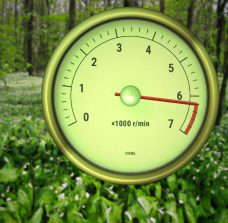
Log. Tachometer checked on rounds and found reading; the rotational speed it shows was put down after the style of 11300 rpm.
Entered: 6200 rpm
